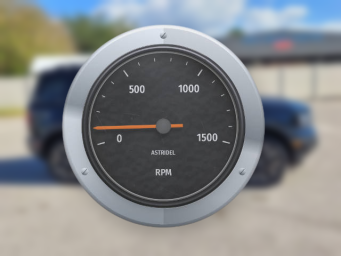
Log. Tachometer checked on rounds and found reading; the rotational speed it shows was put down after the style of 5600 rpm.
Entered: 100 rpm
